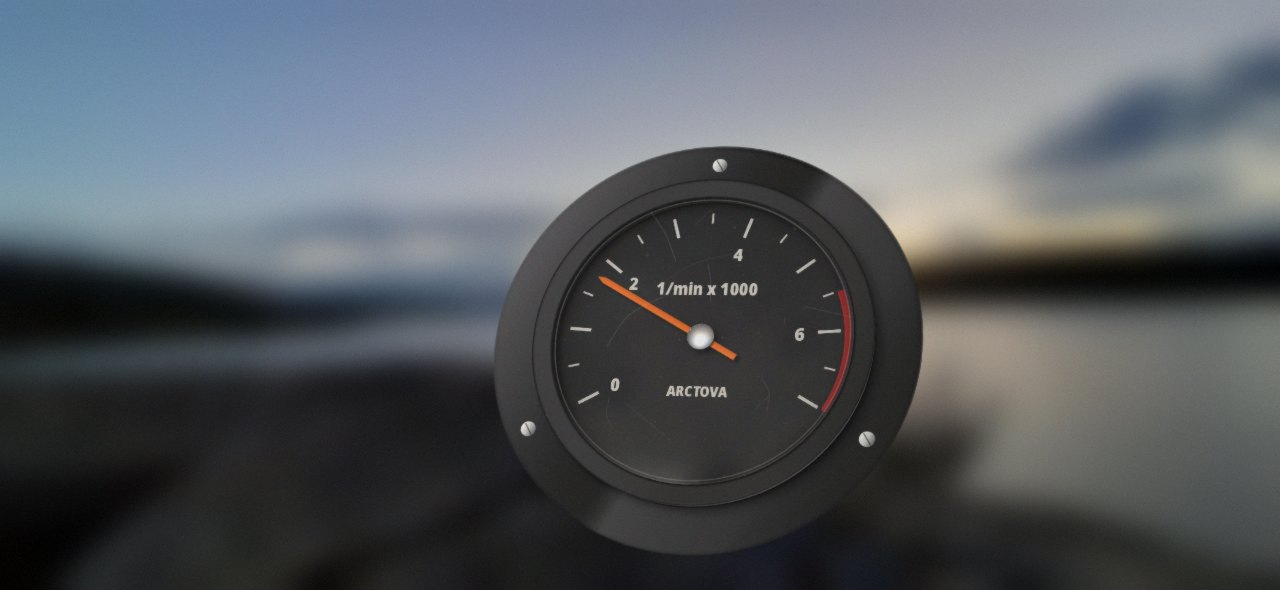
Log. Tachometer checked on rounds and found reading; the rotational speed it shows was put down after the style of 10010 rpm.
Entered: 1750 rpm
